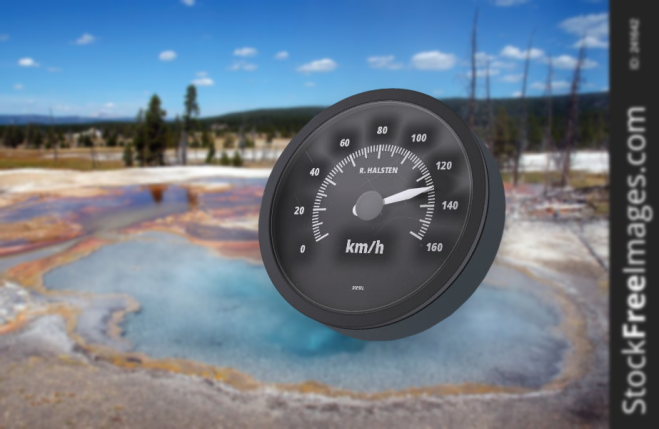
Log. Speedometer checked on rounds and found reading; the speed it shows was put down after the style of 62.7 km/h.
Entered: 130 km/h
